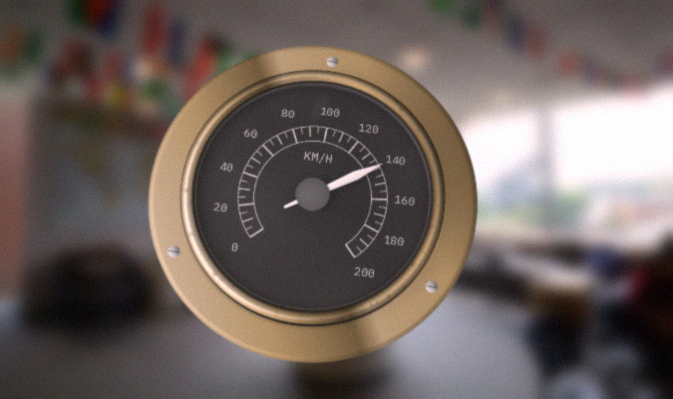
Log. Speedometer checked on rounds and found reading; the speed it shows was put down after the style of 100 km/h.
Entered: 140 km/h
